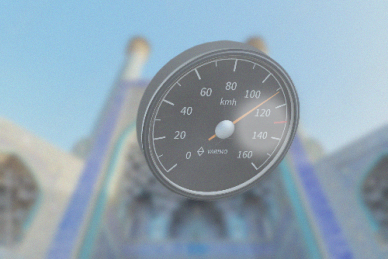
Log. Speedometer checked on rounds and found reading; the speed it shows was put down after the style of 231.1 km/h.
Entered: 110 km/h
